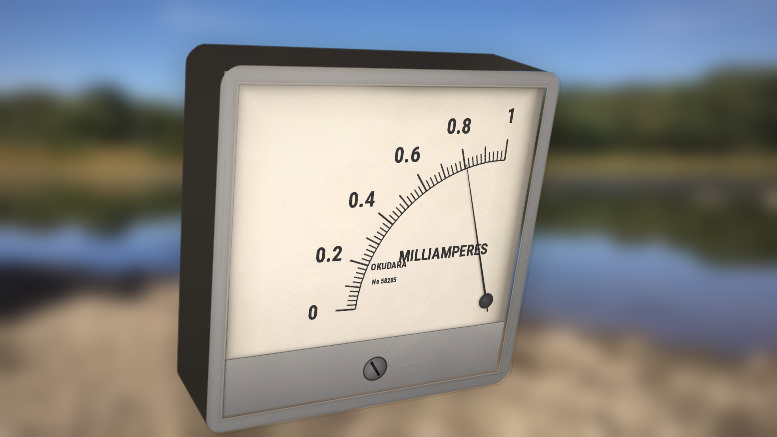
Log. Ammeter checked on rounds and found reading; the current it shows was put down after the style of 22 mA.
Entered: 0.8 mA
